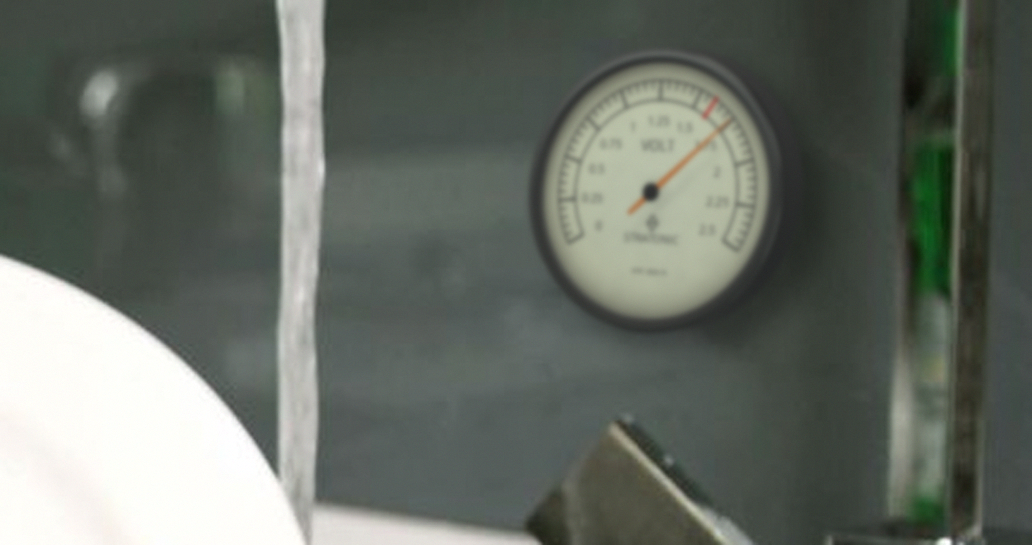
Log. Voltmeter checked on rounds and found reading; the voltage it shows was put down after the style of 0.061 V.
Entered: 1.75 V
